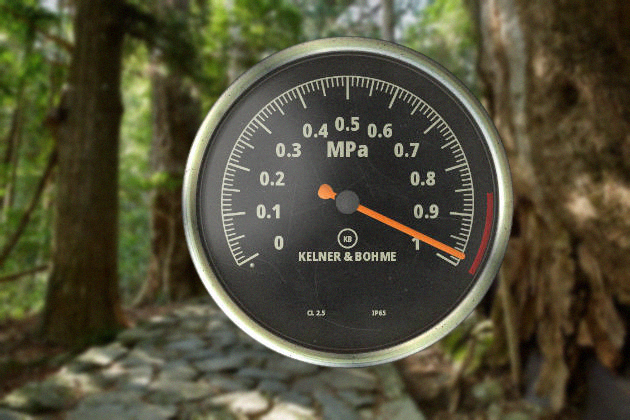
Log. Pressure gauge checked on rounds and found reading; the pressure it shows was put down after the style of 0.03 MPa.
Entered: 0.98 MPa
